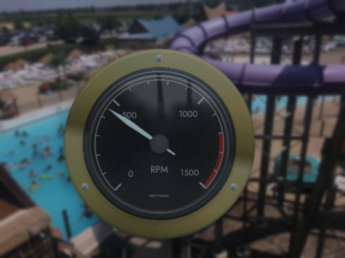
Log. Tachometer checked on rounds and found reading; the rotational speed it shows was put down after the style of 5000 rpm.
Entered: 450 rpm
